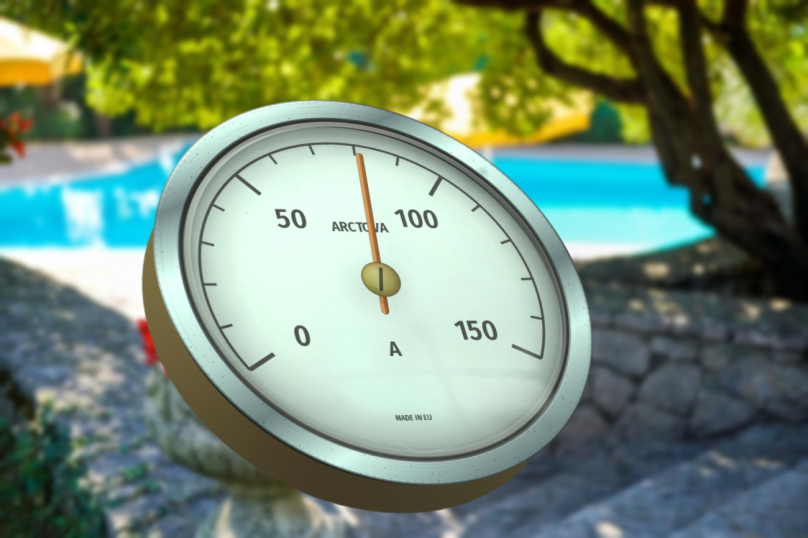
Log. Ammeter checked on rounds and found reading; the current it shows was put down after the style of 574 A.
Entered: 80 A
